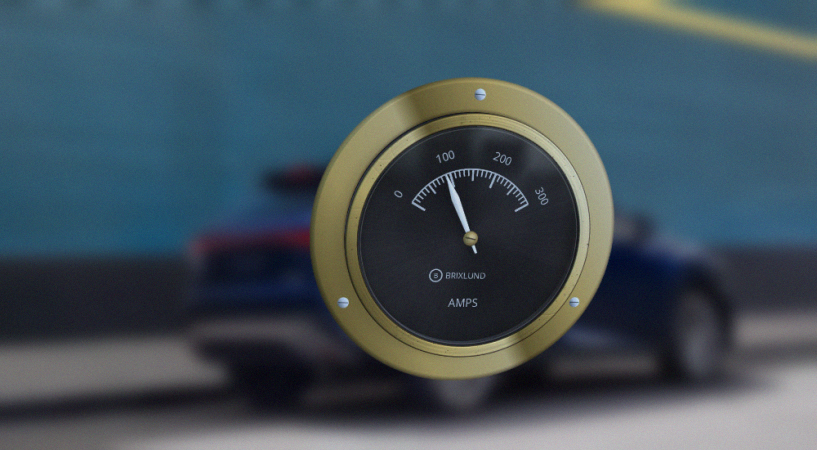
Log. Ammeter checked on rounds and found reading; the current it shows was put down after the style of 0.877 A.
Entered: 90 A
